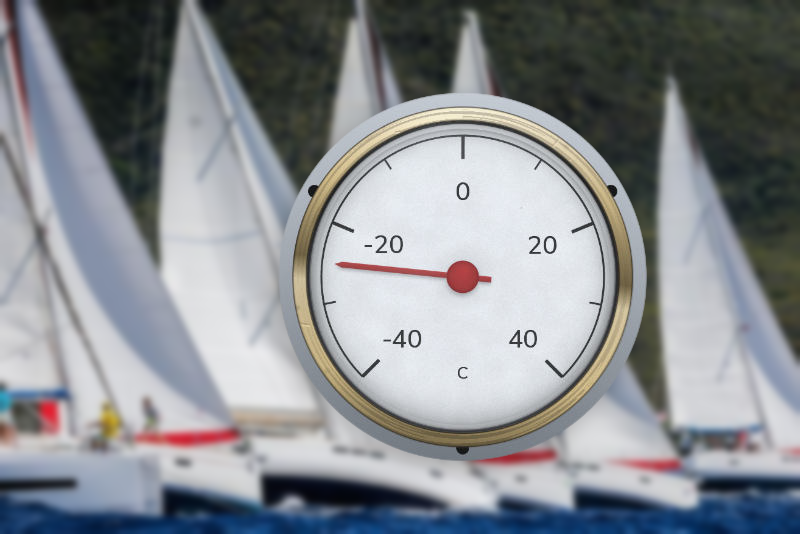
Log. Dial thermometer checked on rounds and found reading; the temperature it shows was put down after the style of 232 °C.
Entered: -25 °C
